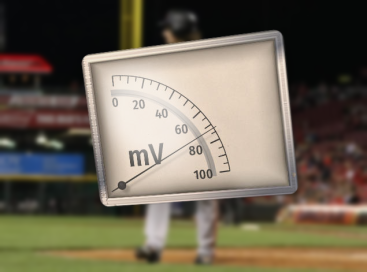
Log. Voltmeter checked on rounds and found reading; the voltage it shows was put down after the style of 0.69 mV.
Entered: 72.5 mV
